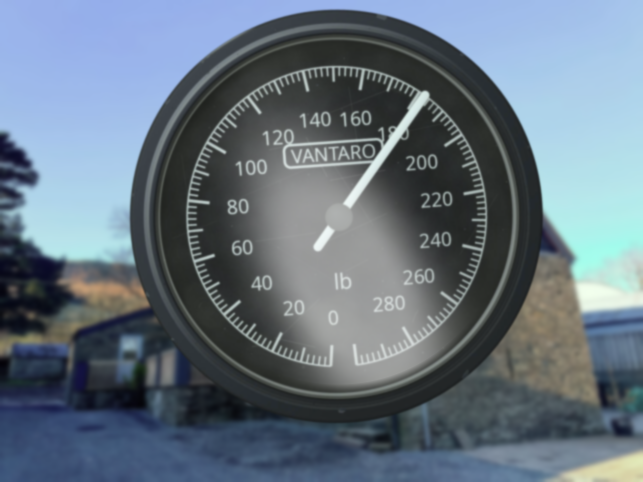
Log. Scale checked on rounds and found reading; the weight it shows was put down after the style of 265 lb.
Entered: 182 lb
